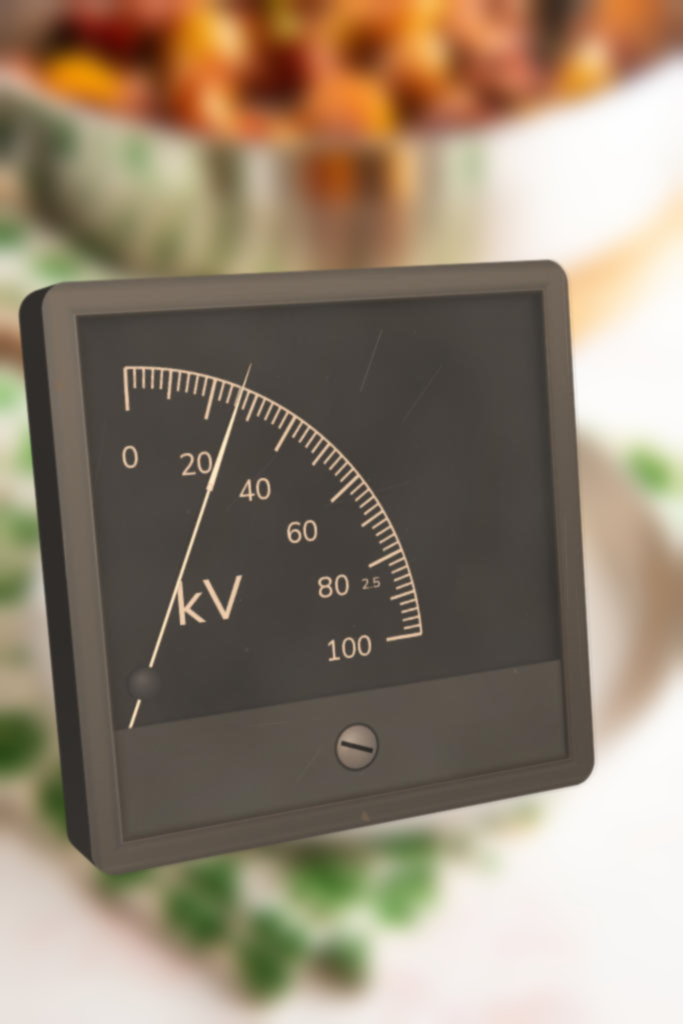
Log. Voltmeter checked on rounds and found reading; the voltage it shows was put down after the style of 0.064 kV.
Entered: 26 kV
